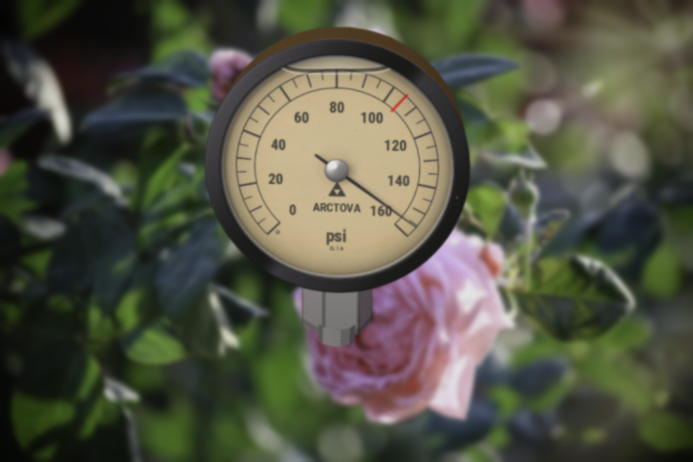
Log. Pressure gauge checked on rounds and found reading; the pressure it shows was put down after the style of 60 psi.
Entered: 155 psi
